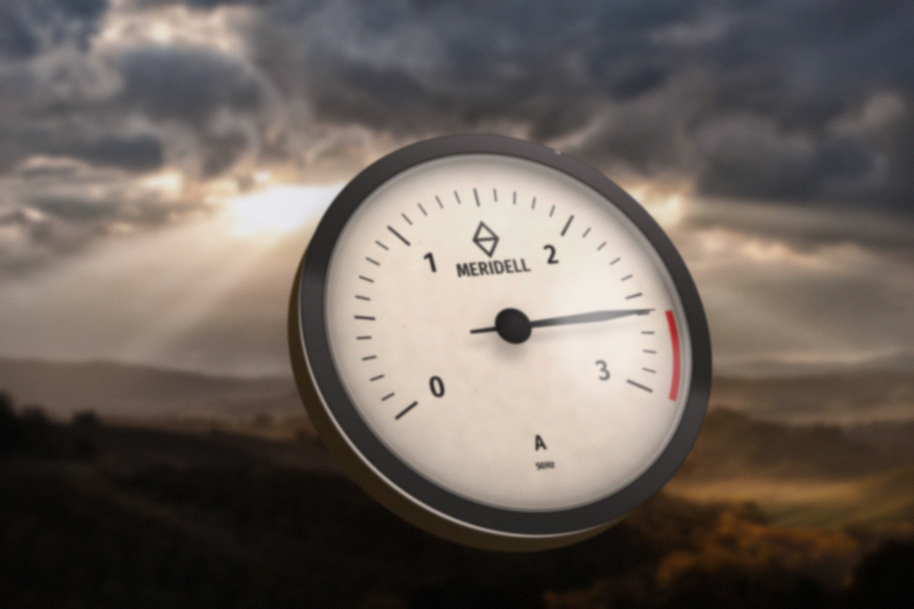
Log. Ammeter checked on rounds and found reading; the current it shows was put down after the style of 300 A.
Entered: 2.6 A
